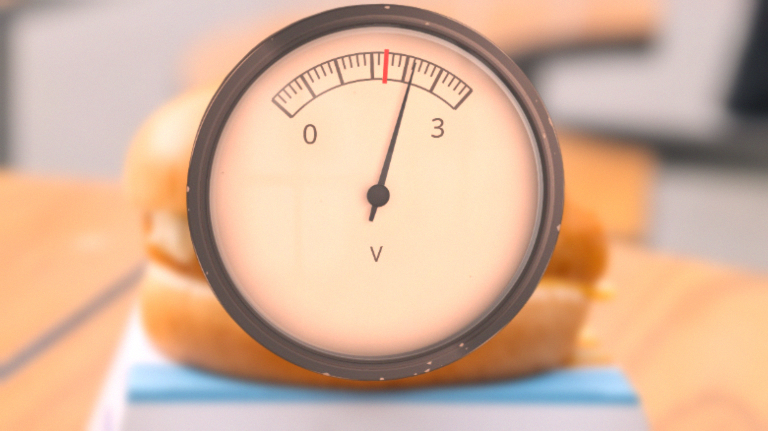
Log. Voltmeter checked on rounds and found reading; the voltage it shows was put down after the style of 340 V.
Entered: 2.1 V
